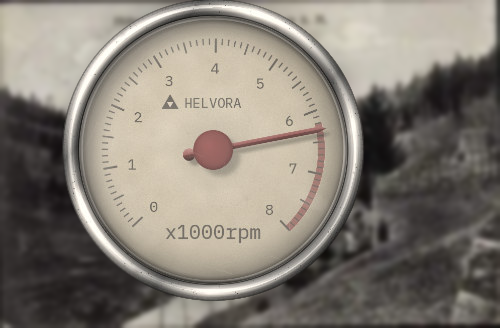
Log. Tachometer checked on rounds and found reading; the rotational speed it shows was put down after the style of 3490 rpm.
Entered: 6300 rpm
